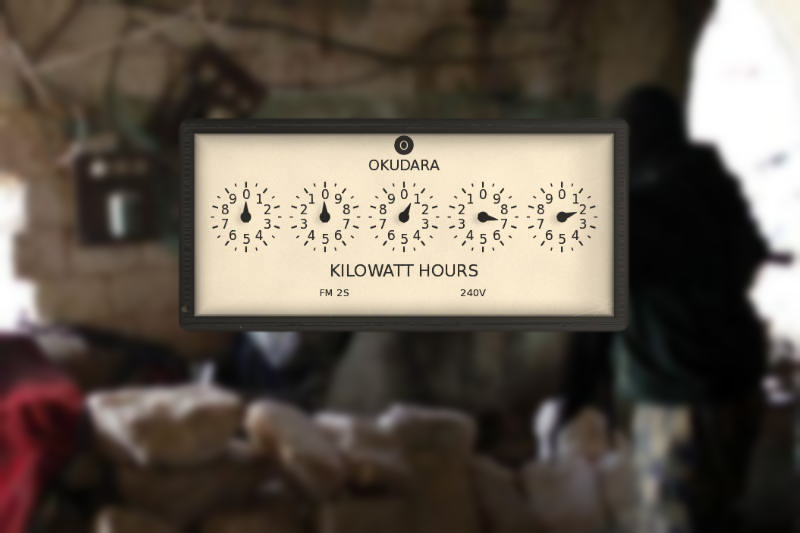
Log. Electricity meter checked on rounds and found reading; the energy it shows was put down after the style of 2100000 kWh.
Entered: 72 kWh
